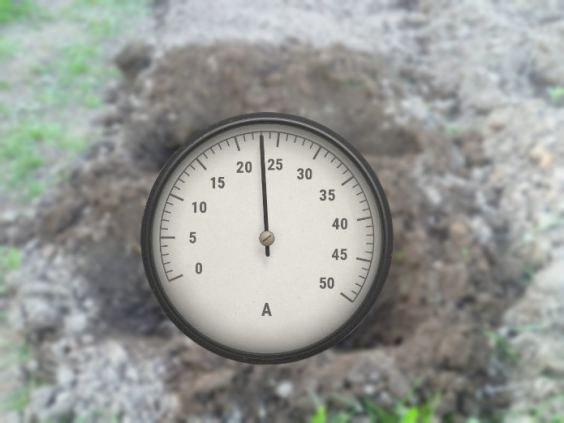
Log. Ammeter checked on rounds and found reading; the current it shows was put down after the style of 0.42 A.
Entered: 23 A
